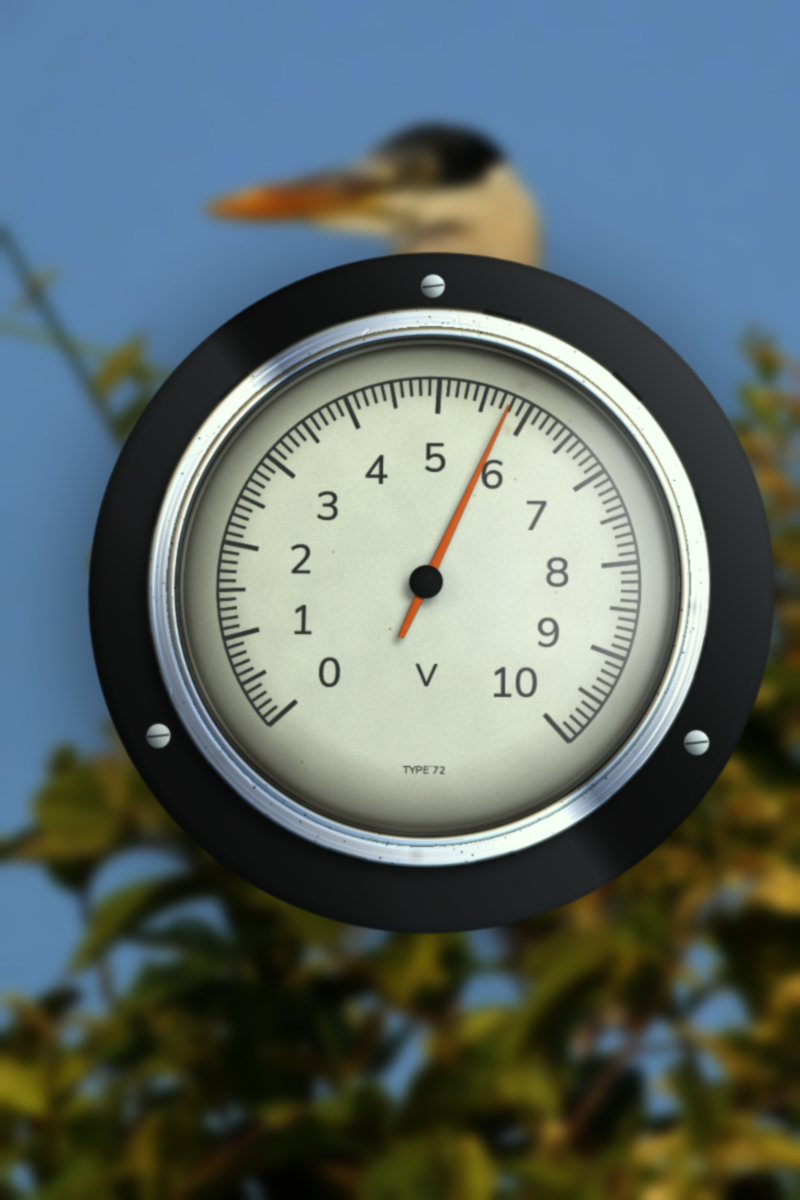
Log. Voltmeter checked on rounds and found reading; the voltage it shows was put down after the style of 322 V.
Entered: 5.8 V
